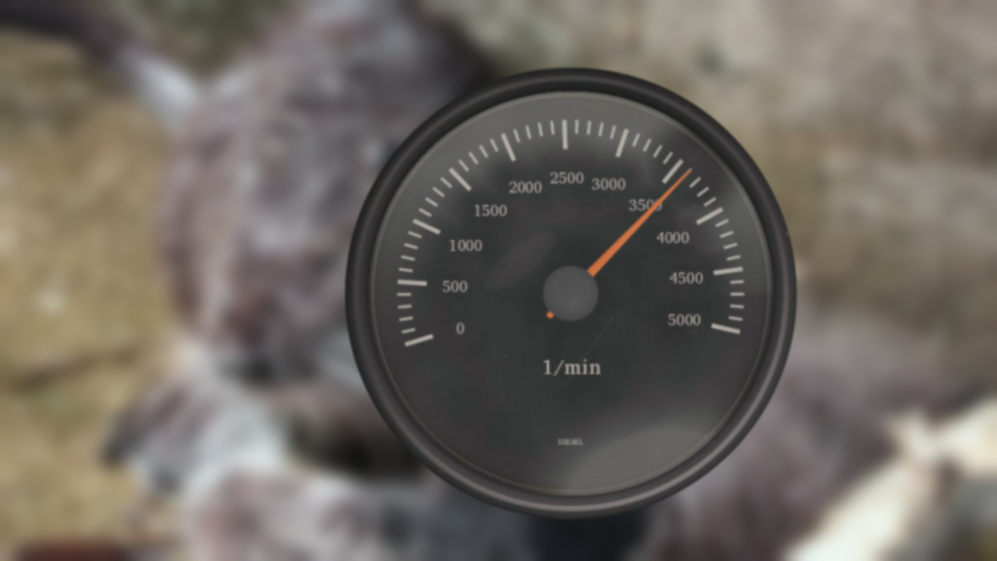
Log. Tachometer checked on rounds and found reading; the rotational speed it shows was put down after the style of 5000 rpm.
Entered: 3600 rpm
